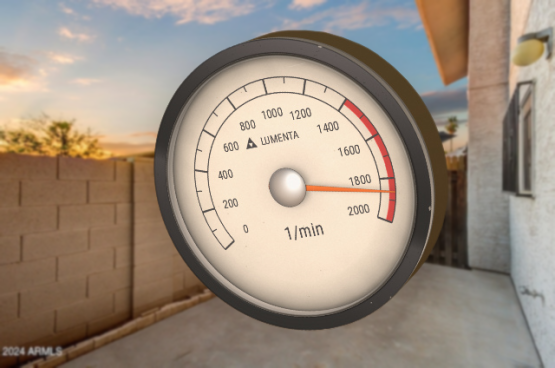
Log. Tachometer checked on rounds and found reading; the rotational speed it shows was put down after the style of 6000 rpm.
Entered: 1850 rpm
